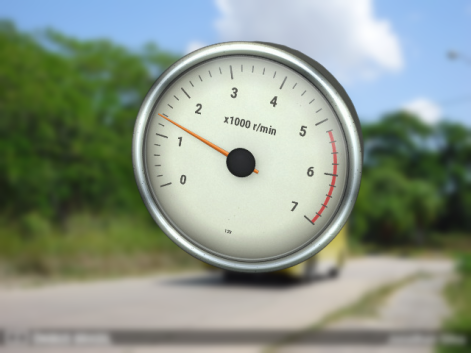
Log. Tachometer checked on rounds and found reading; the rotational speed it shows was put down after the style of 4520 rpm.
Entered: 1400 rpm
